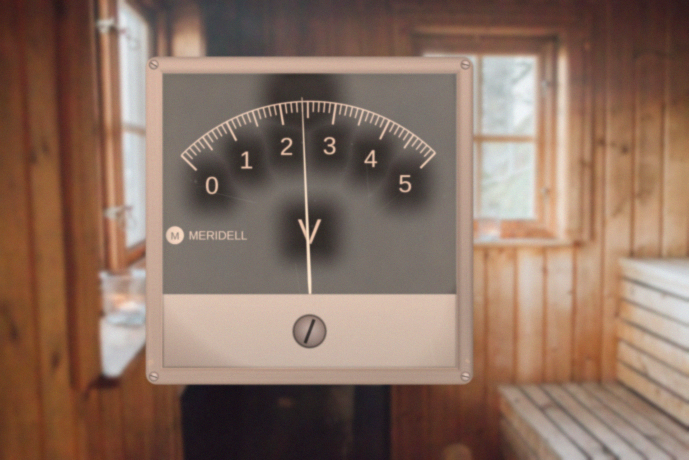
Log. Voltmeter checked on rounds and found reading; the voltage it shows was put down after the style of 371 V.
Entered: 2.4 V
